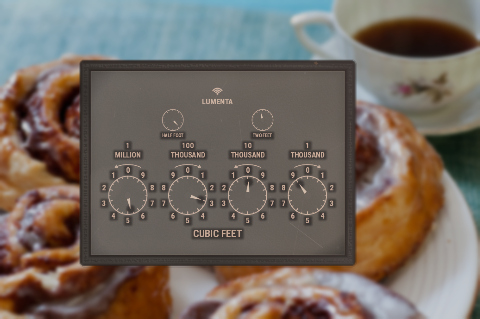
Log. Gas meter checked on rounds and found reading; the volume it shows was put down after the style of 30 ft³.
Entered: 529900 ft³
